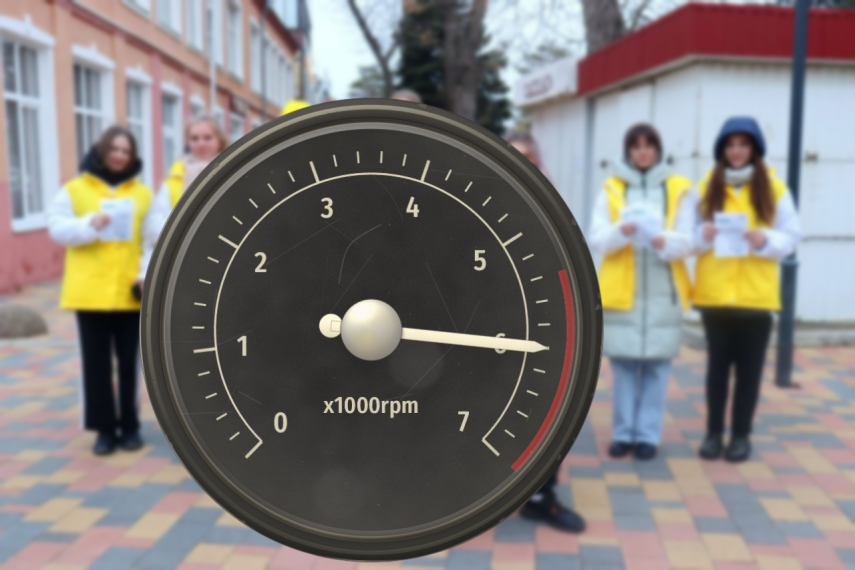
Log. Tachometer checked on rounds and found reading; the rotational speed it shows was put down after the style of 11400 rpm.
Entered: 6000 rpm
